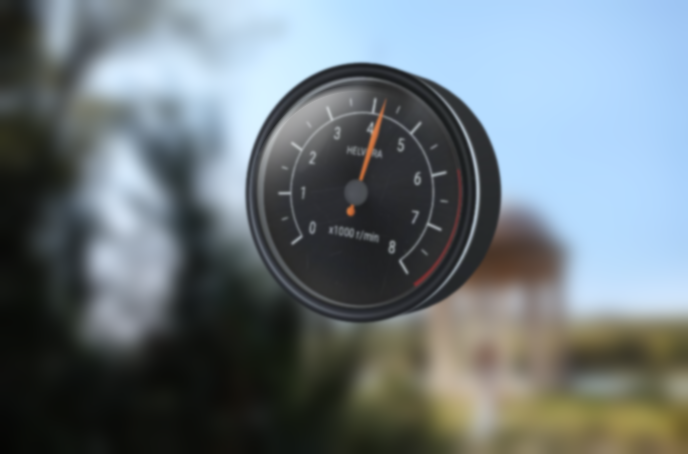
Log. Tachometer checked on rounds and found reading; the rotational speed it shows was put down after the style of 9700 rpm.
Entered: 4250 rpm
